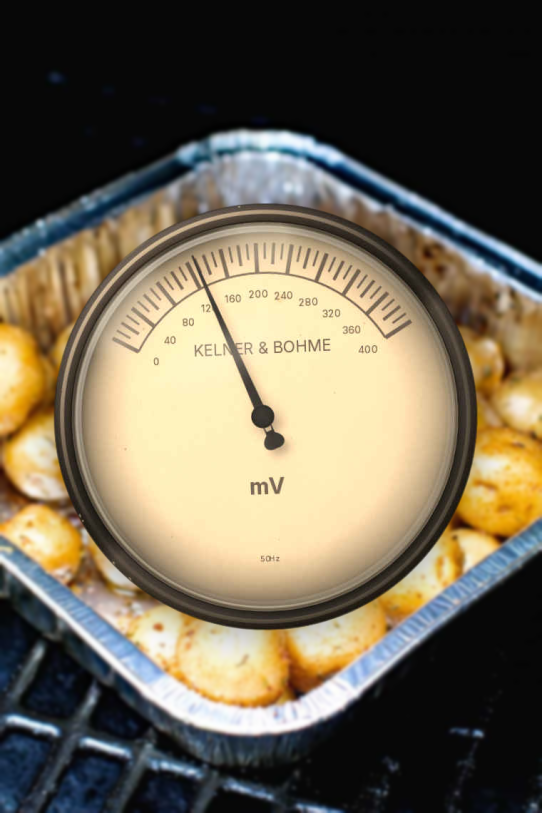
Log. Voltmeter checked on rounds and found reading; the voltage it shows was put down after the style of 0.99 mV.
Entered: 130 mV
